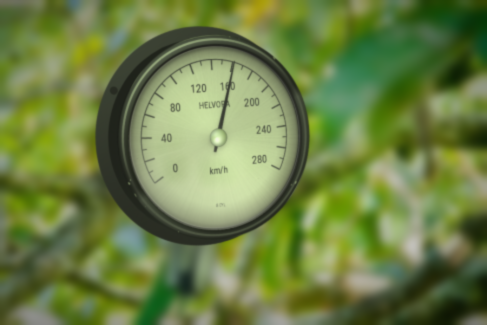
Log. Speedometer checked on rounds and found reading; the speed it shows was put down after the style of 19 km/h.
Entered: 160 km/h
